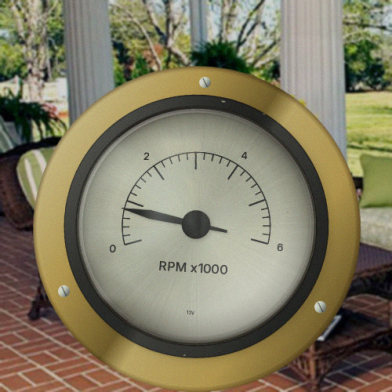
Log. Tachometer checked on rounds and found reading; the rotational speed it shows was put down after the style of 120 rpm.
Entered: 800 rpm
